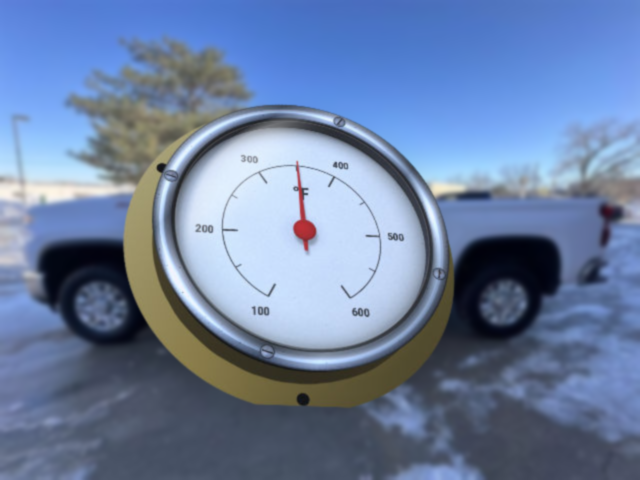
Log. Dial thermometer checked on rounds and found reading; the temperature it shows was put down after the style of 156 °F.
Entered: 350 °F
